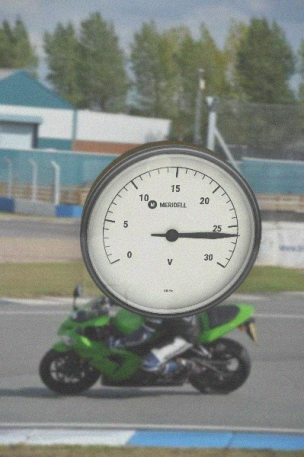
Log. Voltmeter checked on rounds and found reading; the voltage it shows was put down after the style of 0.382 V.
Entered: 26 V
